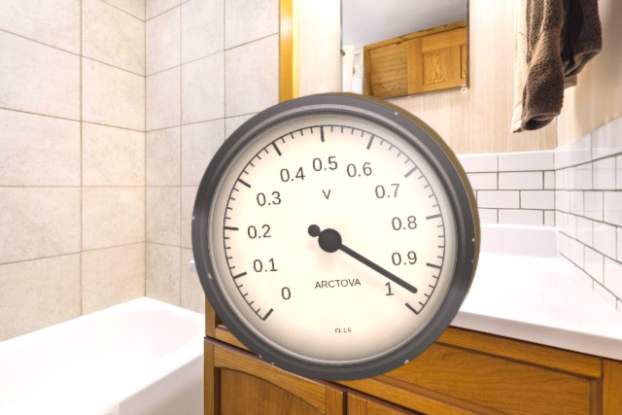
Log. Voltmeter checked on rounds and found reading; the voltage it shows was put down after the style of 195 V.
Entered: 0.96 V
